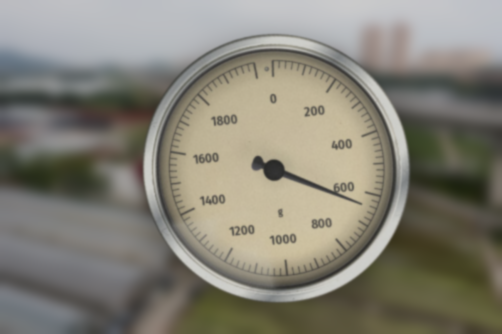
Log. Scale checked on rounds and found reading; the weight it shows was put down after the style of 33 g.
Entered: 640 g
